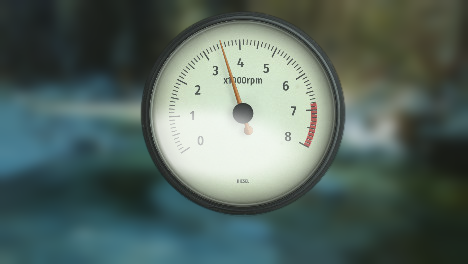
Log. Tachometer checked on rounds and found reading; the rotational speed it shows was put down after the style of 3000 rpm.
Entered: 3500 rpm
